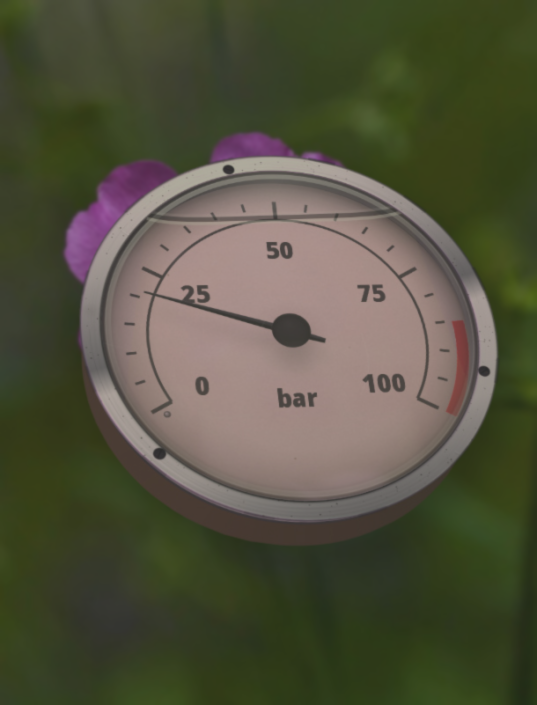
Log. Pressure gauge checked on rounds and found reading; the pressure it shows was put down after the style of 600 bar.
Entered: 20 bar
